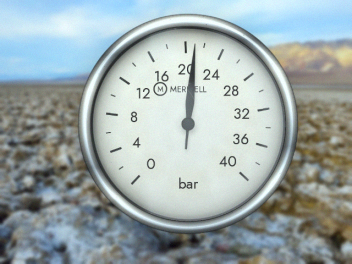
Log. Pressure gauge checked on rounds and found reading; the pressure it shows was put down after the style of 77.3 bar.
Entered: 21 bar
